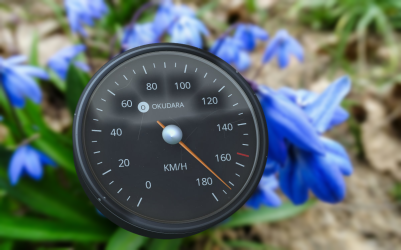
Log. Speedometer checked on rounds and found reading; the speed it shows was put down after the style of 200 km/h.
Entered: 172.5 km/h
